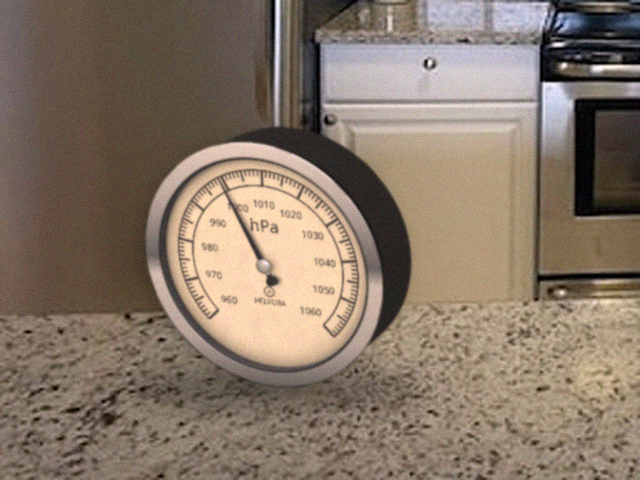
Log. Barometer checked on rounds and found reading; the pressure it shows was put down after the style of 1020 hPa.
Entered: 1000 hPa
